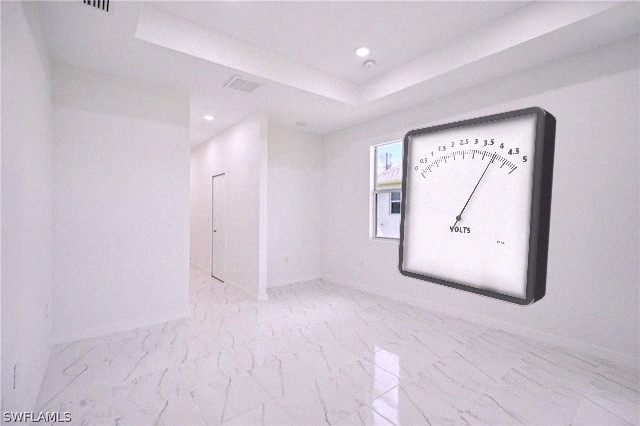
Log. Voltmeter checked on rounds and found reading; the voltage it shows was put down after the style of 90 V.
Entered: 4 V
